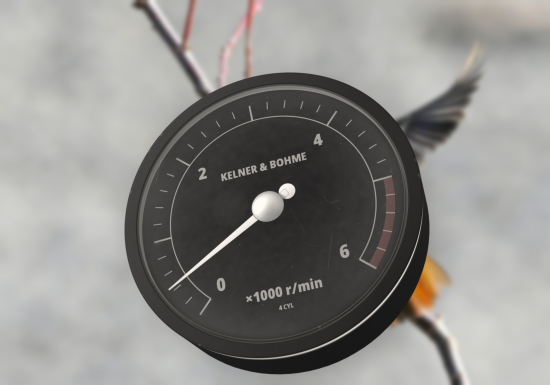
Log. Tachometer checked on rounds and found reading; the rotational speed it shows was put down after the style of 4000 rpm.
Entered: 400 rpm
